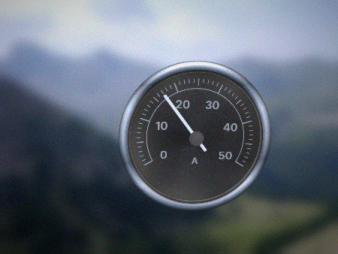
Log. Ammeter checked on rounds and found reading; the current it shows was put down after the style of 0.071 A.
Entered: 17 A
